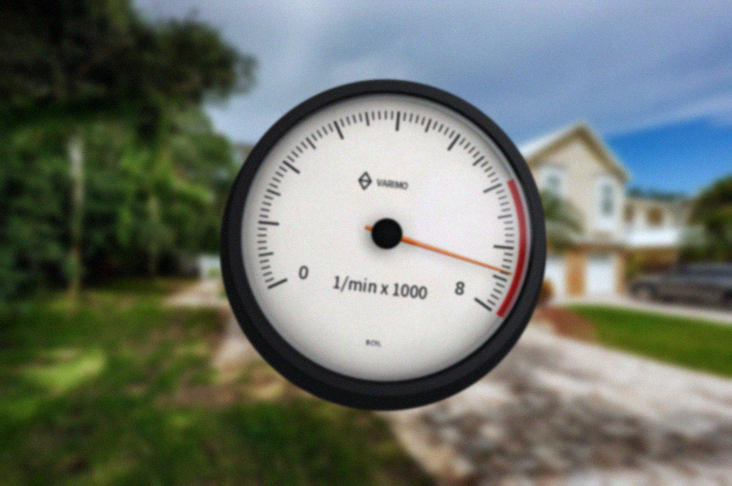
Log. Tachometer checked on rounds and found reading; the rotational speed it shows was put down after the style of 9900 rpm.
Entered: 7400 rpm
